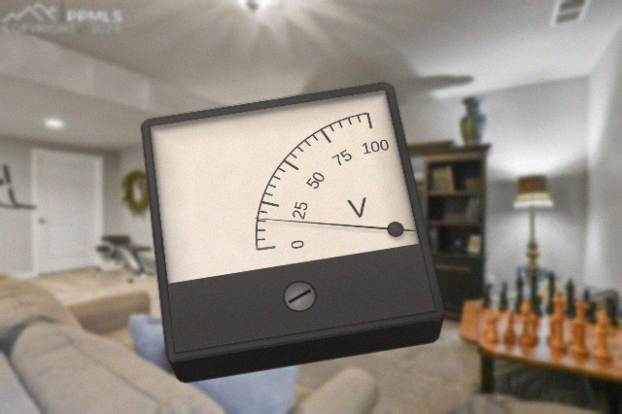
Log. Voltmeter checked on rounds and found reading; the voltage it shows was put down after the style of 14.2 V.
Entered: 15 V
